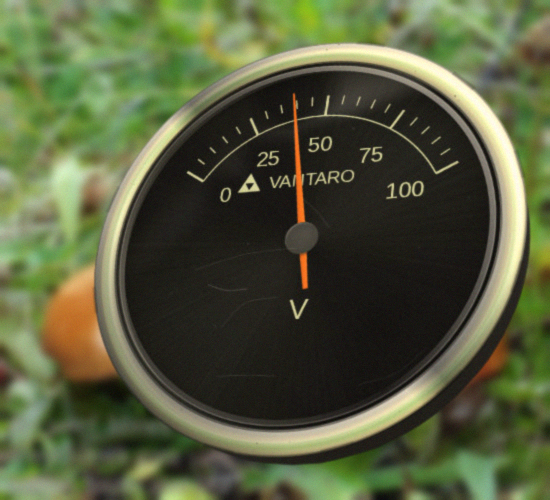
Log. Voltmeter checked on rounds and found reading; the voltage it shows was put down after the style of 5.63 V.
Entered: 40 V
